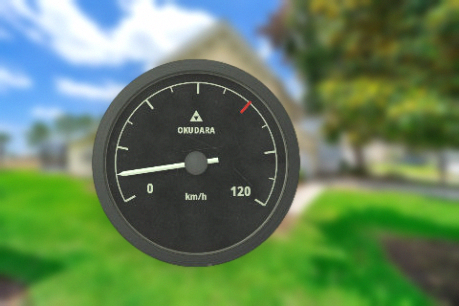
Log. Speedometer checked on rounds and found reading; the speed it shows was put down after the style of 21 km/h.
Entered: 10 km/h
